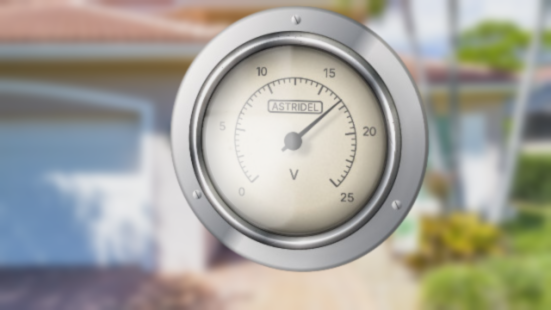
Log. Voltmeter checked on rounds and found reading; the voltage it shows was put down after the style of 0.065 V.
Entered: 17 V
